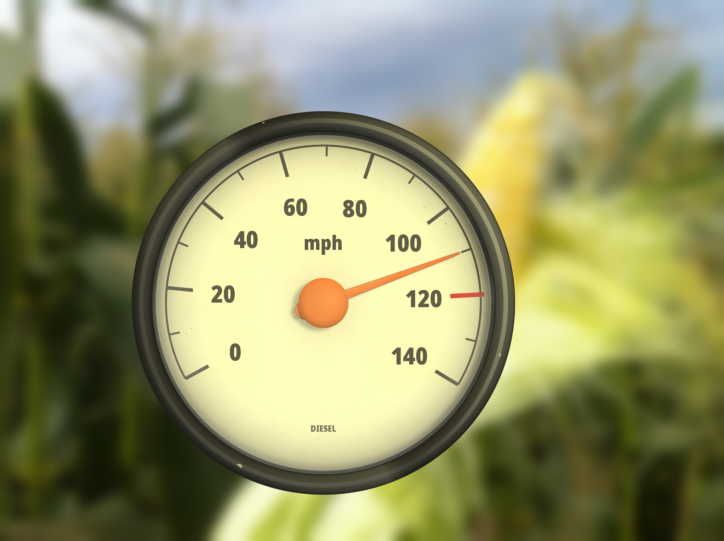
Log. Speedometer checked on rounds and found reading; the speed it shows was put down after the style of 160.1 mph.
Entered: 110 mph
